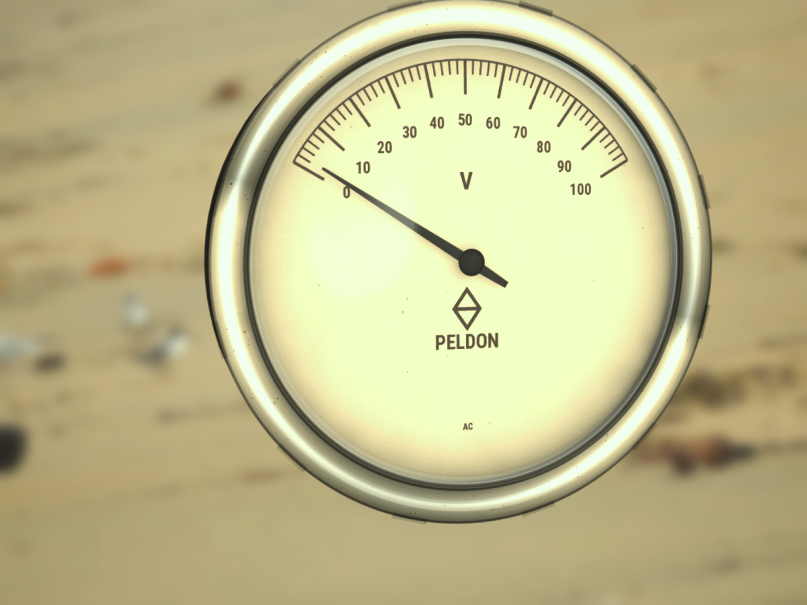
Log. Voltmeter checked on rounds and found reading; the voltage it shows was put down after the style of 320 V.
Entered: 2 V
